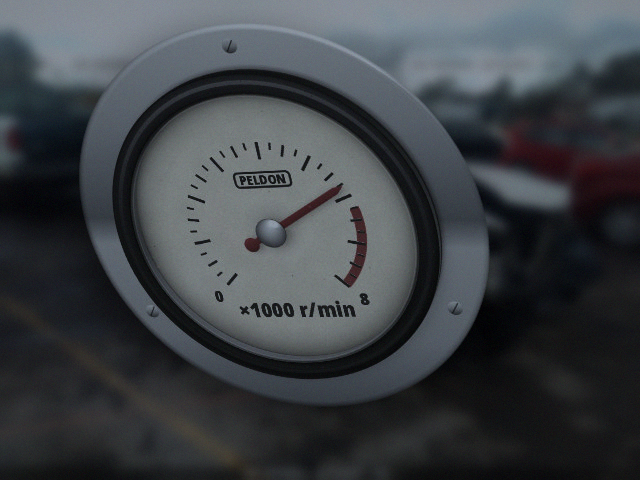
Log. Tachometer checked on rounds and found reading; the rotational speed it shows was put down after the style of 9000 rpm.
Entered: 5750 rpm
